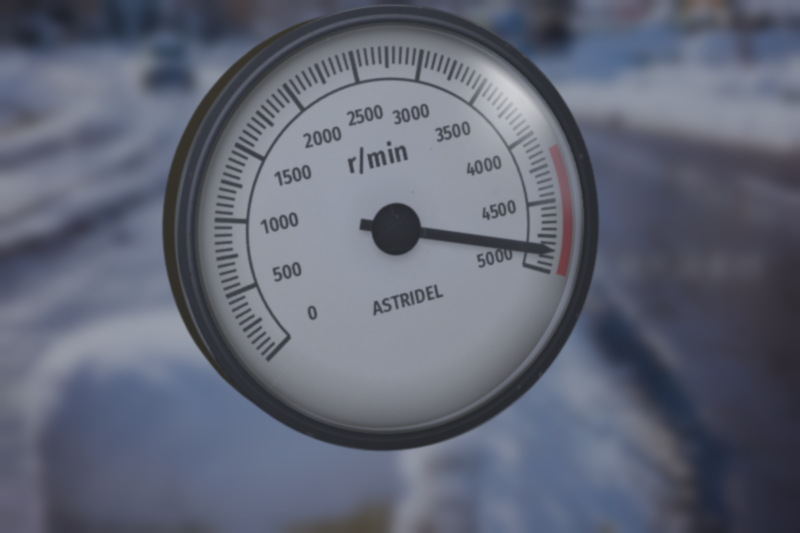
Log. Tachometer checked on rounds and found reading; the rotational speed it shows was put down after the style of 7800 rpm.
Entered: 4850 rpm
